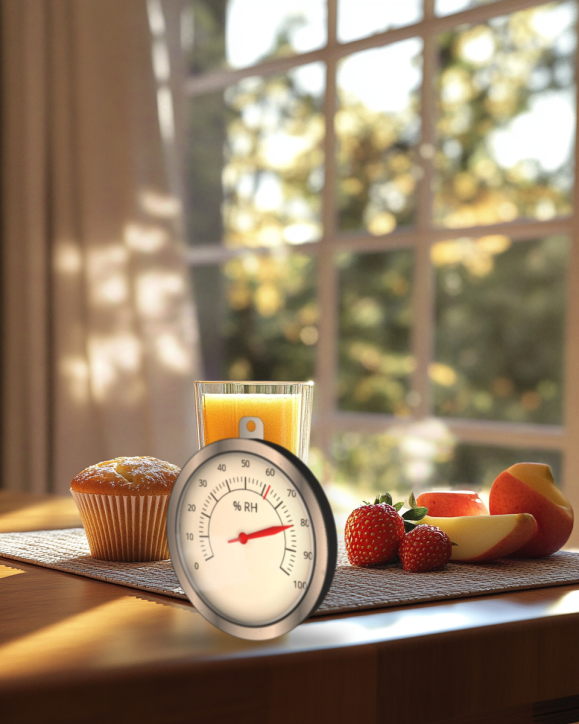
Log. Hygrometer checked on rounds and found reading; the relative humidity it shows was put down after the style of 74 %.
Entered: 80 %
